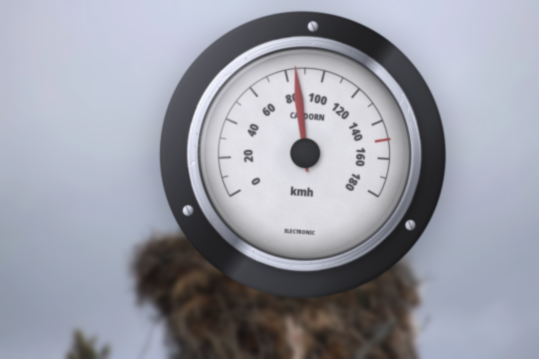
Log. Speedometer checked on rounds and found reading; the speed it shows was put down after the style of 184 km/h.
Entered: 85 km/h
